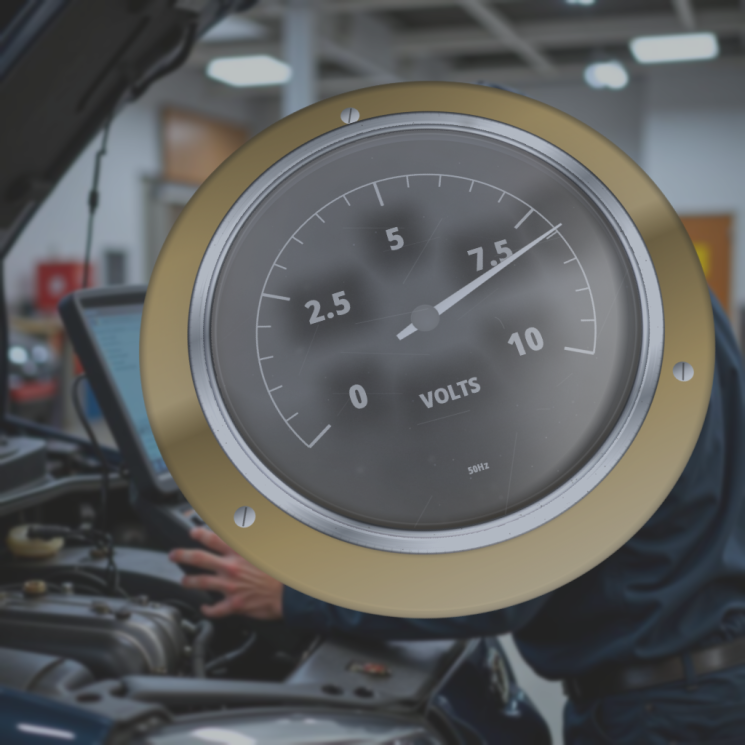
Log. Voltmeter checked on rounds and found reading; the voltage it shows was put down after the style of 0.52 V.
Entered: 8 V
